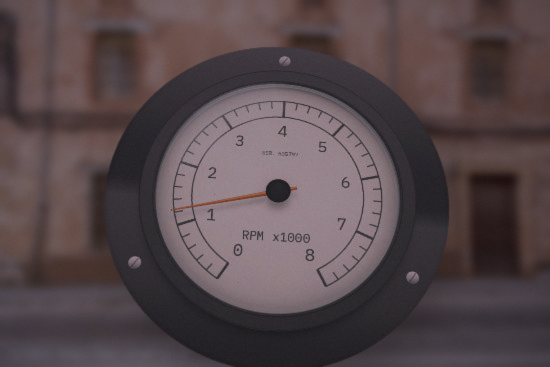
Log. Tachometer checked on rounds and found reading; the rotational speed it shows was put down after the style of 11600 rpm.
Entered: 1200 rpm
